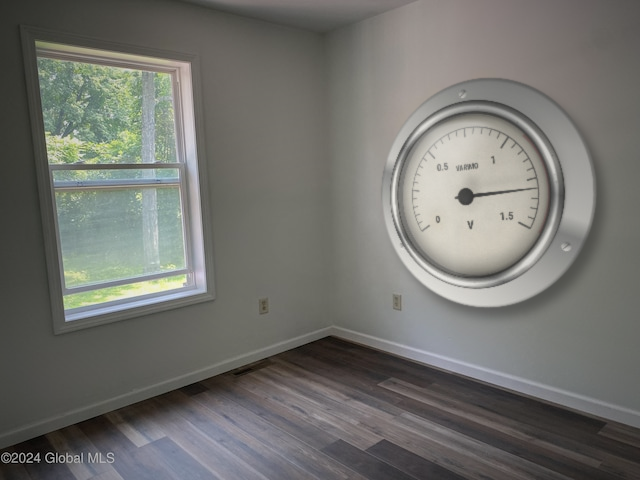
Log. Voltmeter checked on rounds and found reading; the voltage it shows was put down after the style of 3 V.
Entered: 1.3 V
